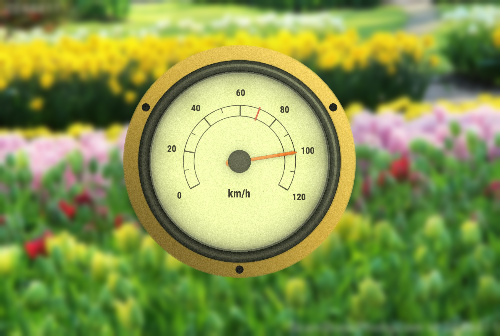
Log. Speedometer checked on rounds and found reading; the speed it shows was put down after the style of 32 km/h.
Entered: 100 km/h
